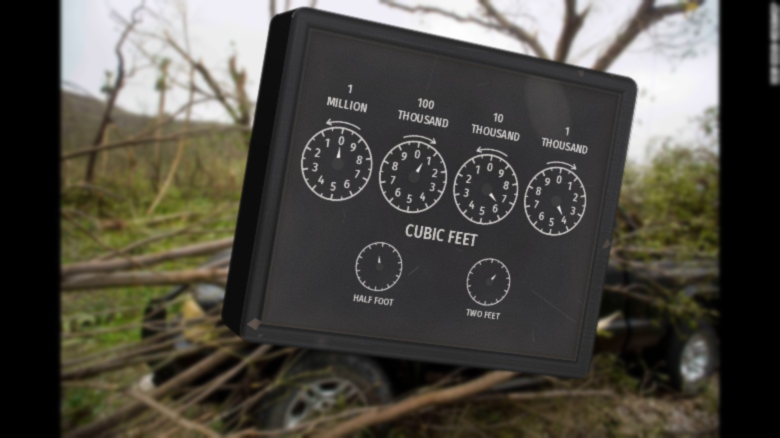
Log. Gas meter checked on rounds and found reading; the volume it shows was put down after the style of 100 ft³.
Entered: 6400 ft³
